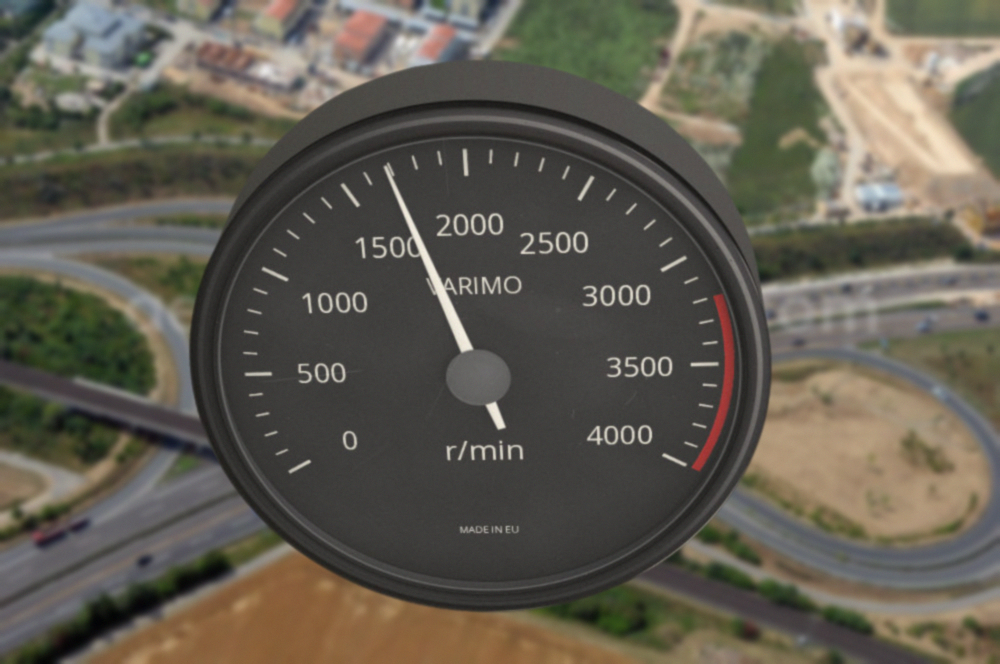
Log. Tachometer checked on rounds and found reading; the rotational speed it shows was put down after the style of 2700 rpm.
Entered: 1700 rpm
